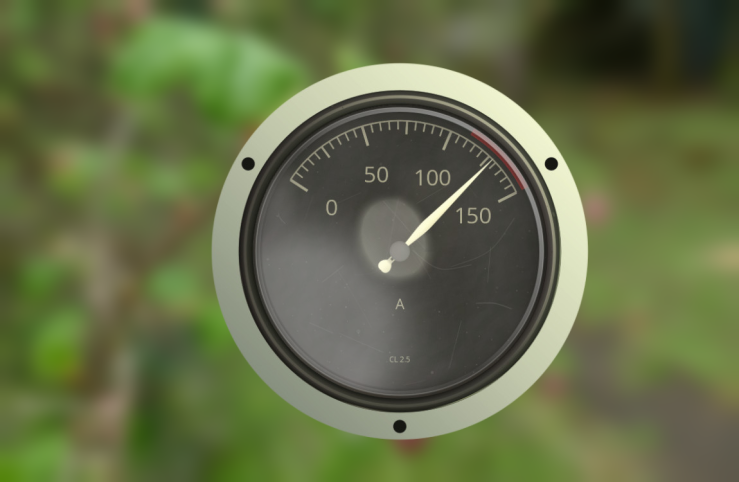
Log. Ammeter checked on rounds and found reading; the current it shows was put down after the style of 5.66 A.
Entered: 127.5 A
